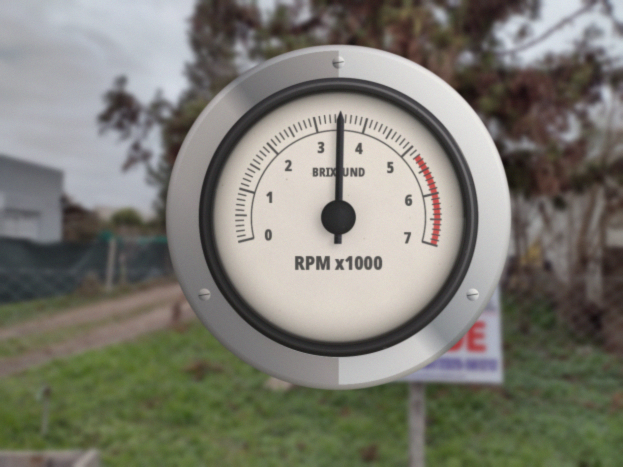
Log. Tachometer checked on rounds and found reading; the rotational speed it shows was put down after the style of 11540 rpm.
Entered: 3500 rpm
